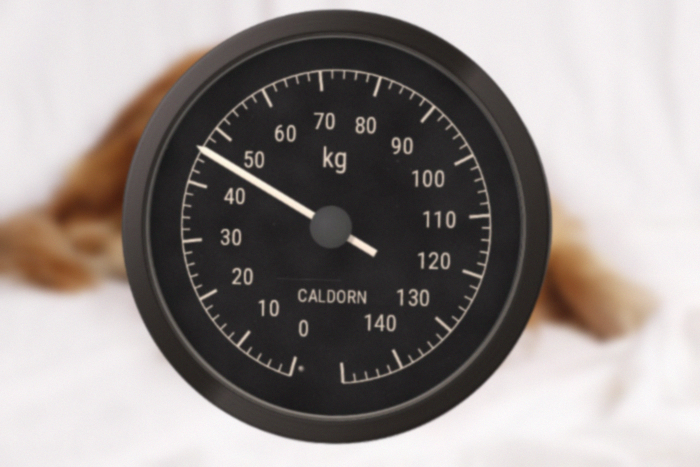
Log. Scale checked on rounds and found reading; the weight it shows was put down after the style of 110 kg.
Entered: 46 kg
